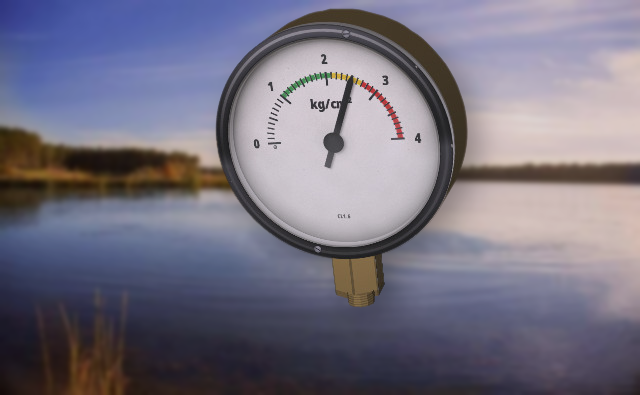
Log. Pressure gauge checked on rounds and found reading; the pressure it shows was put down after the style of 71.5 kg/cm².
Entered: 2.5 kg/cm²
